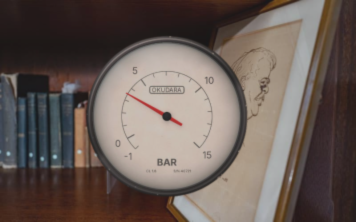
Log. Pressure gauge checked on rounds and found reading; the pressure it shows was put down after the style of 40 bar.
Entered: 3.5 bar
